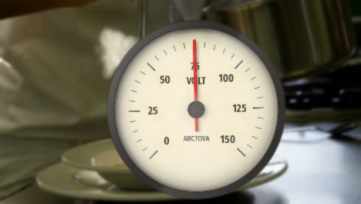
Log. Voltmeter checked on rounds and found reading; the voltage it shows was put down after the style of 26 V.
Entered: 75 V
